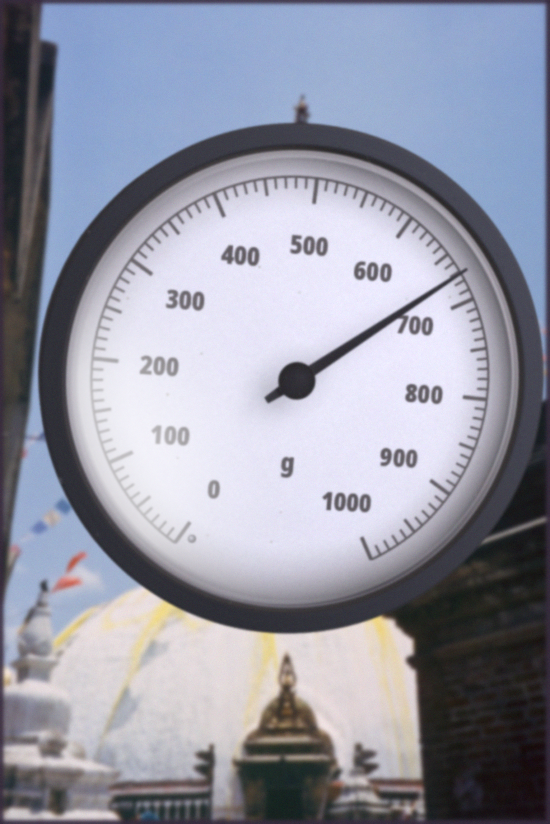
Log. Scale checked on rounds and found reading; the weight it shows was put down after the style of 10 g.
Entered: 670 g
